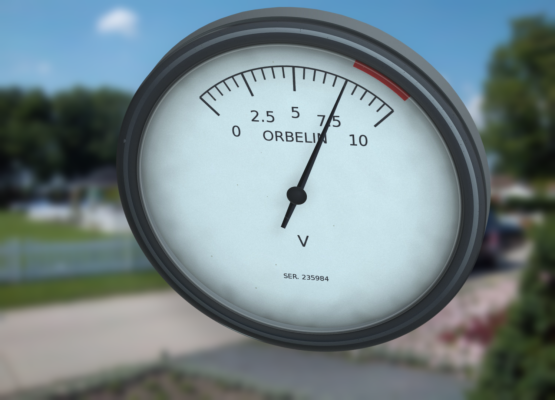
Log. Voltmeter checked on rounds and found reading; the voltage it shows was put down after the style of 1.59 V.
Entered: 7.5 V
